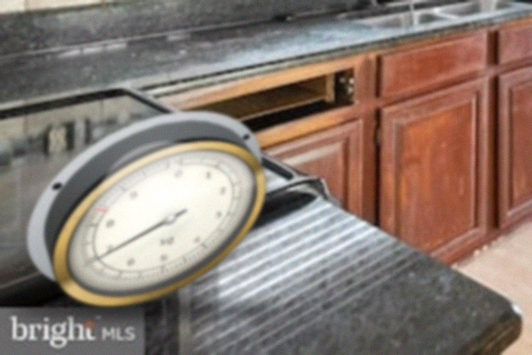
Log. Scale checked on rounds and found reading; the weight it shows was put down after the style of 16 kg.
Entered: 7 kg
